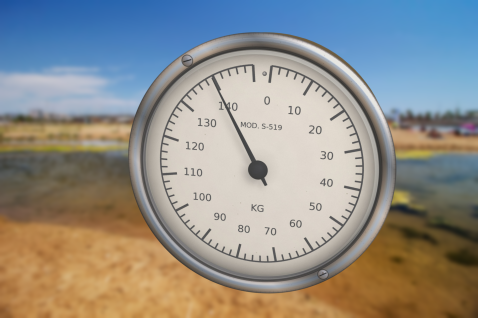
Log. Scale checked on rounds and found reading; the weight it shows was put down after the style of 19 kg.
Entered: 140 kg
